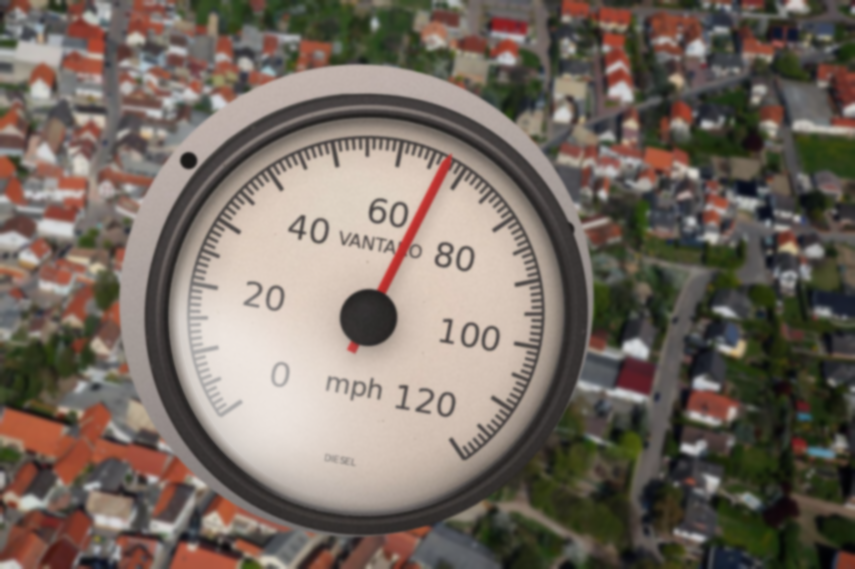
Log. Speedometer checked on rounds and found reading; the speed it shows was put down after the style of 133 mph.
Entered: 67 mph
